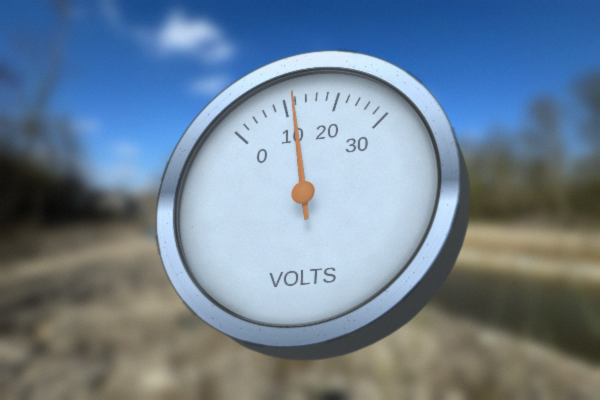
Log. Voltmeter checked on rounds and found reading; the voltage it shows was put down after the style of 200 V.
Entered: 12 V
